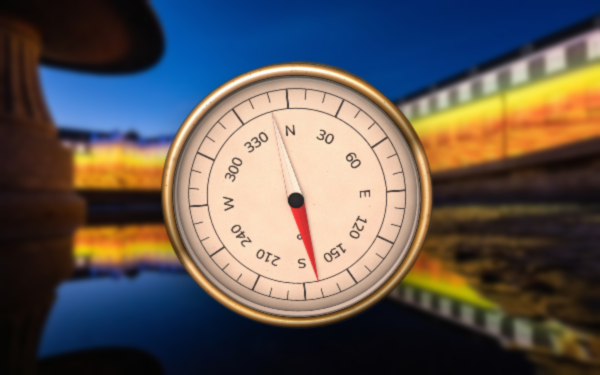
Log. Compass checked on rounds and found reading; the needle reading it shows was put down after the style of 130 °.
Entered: 170 °
